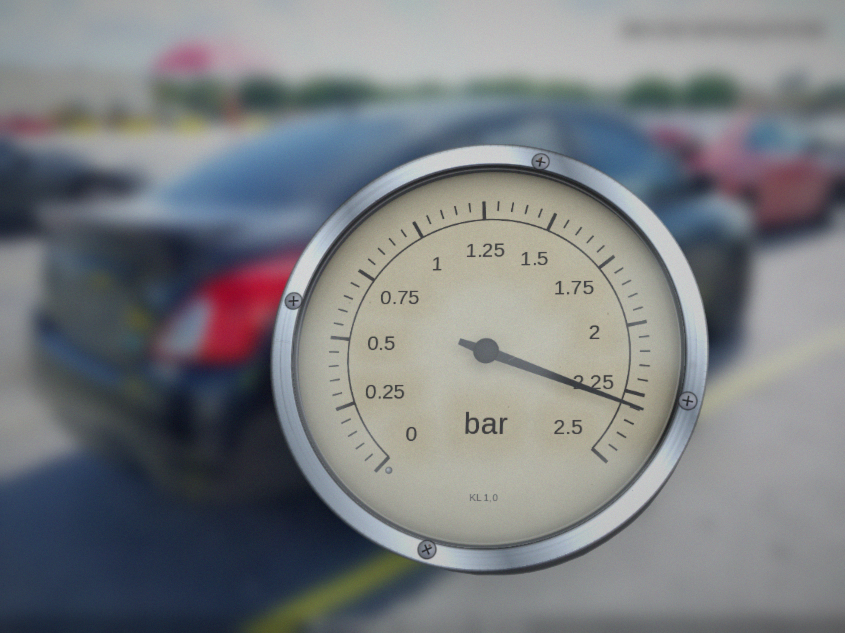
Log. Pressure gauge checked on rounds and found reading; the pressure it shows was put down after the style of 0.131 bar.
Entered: 2.3 bar
